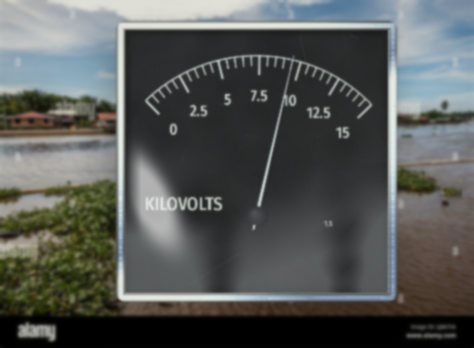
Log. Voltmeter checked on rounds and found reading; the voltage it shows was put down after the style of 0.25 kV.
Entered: 9.5 kV
